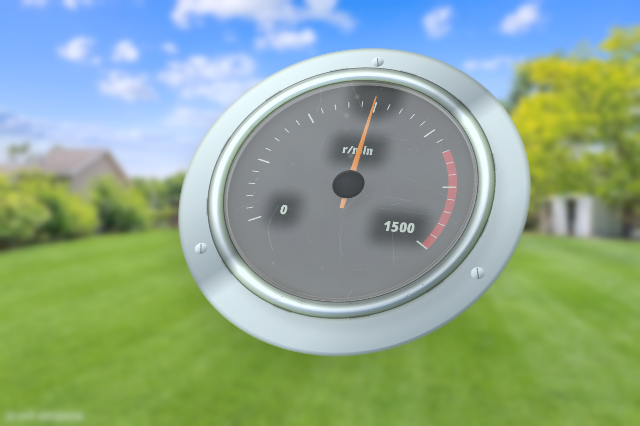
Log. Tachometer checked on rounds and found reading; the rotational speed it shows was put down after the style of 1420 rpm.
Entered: 750 rpm
